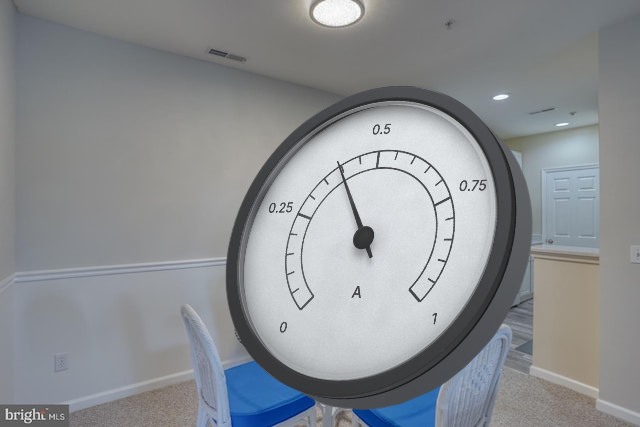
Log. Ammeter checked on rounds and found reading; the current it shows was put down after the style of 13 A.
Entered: 0.4 A
